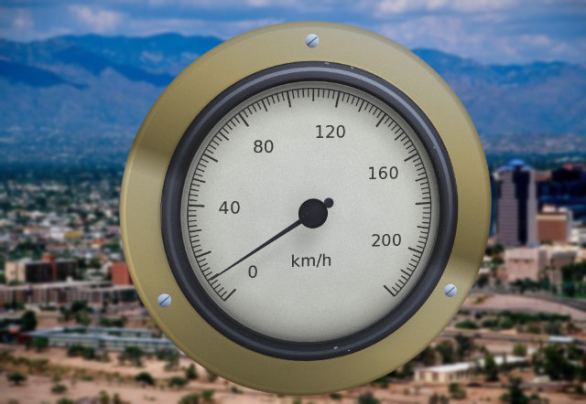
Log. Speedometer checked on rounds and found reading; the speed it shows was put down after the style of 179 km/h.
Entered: 10 km/h
